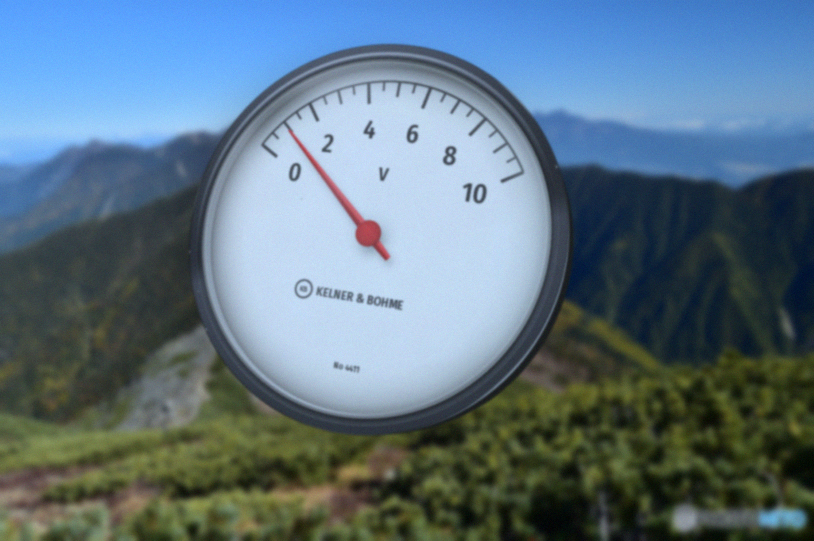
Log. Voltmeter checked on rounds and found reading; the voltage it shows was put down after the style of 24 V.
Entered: 1 V
